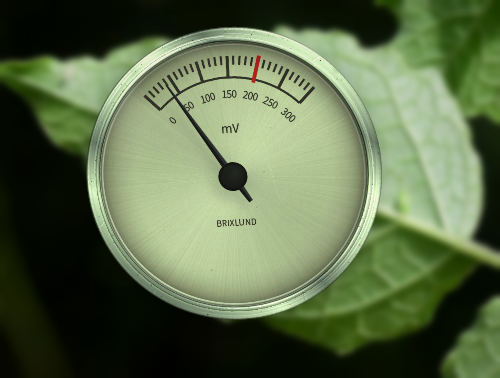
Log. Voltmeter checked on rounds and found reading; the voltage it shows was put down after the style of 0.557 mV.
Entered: 40 mV
